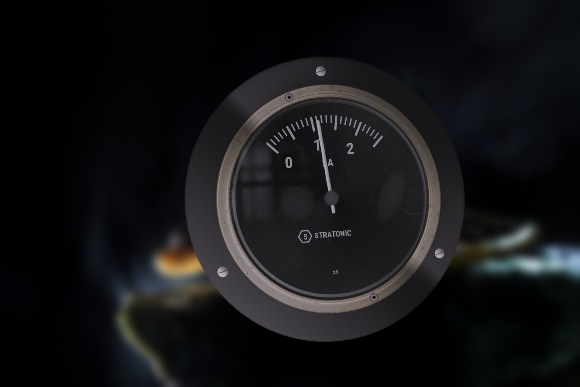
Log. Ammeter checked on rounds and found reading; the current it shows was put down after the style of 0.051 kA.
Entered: 1.1 kA
